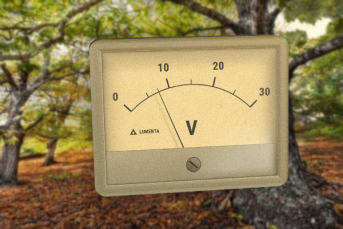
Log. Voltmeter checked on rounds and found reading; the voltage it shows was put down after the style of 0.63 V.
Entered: 7.5 V
